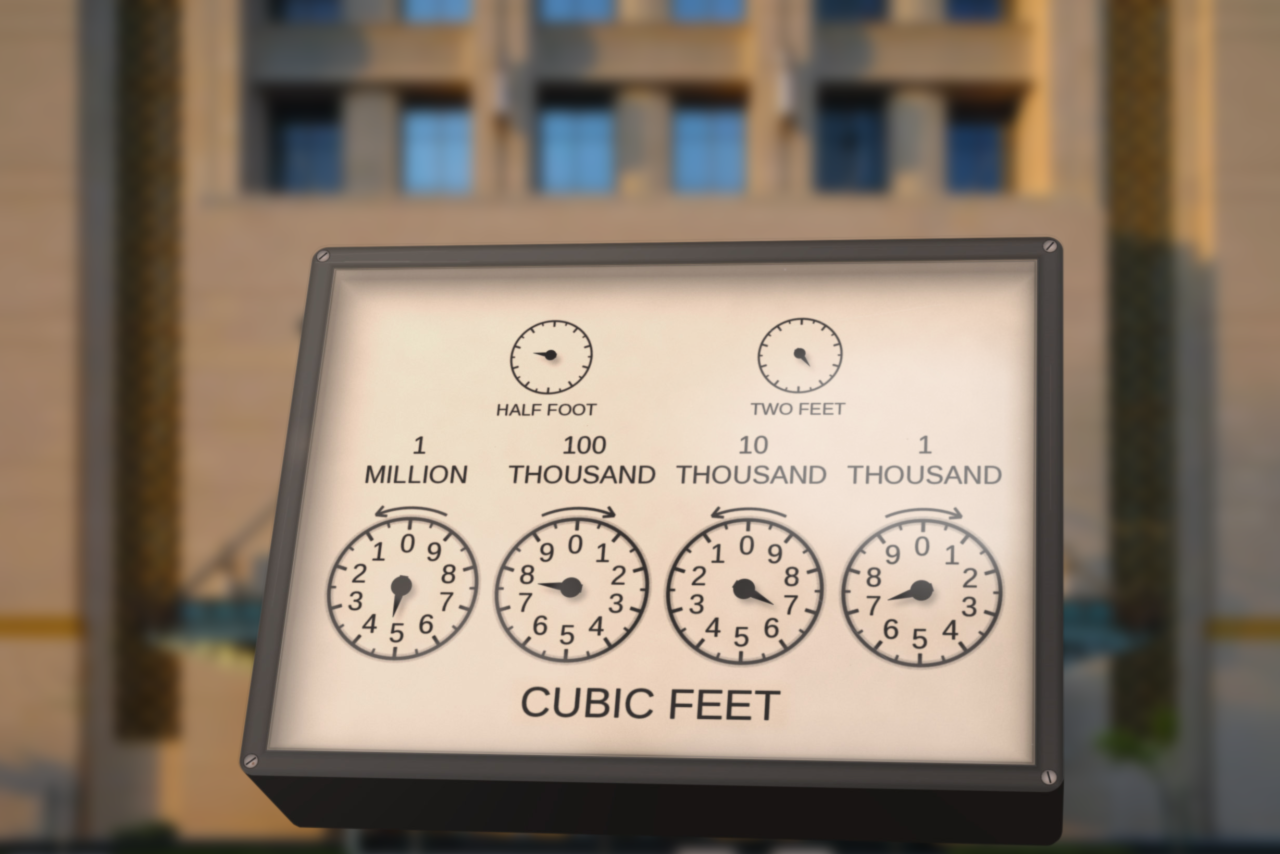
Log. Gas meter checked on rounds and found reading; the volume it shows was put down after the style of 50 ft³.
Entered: 476700 ft³
